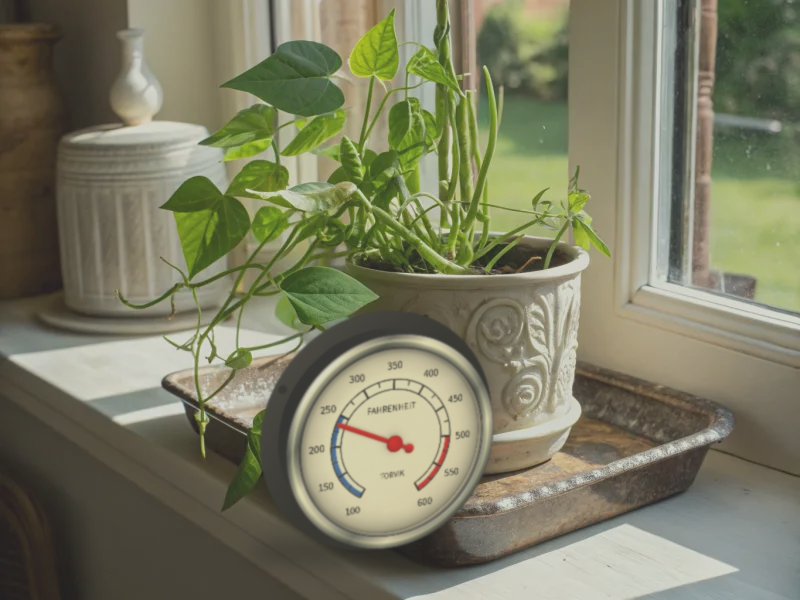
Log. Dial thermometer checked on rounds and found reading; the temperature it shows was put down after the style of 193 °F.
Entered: 237.5 °F
